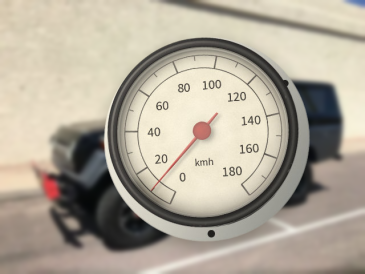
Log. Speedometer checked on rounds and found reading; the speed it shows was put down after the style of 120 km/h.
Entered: 10 km/h
